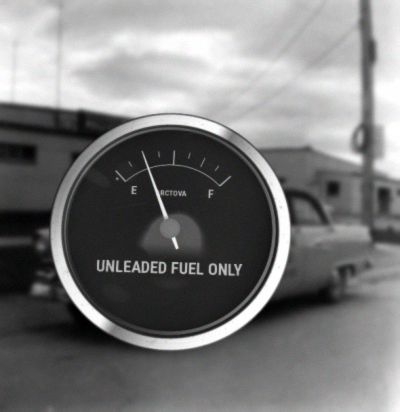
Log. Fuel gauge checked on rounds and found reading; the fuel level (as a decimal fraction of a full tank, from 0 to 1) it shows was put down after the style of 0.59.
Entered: 0.25
